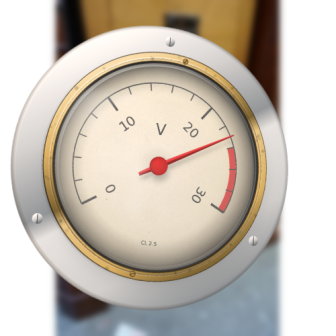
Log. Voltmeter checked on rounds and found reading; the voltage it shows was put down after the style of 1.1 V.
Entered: 23 V
